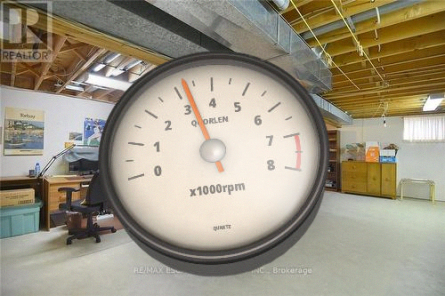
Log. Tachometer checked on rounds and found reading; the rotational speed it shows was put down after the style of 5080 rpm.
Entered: 3250 rpm
